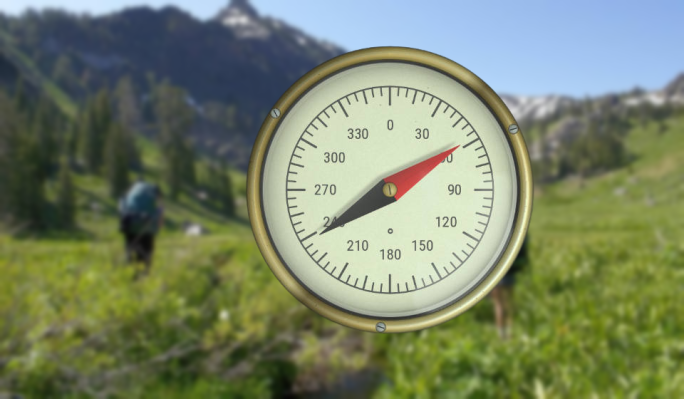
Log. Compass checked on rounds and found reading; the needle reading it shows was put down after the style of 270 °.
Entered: 57.5 °
